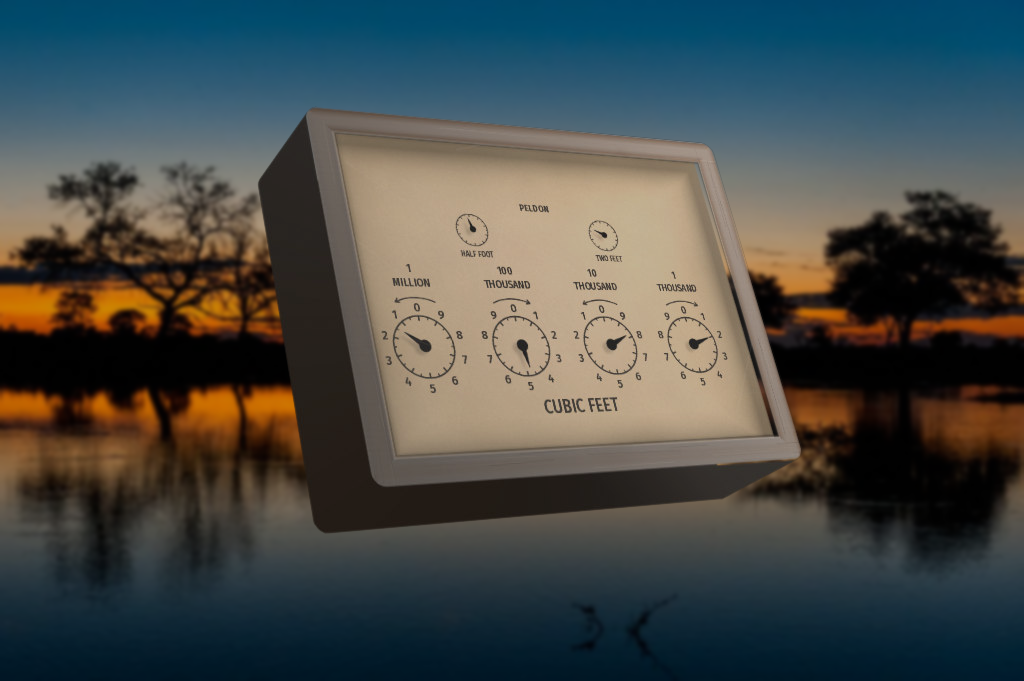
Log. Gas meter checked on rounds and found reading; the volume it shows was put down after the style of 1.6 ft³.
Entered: 148200 ft³
